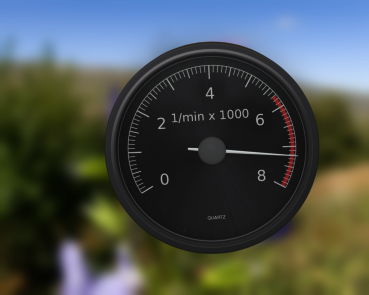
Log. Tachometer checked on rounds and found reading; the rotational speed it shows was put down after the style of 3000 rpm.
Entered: 7200 rpm
